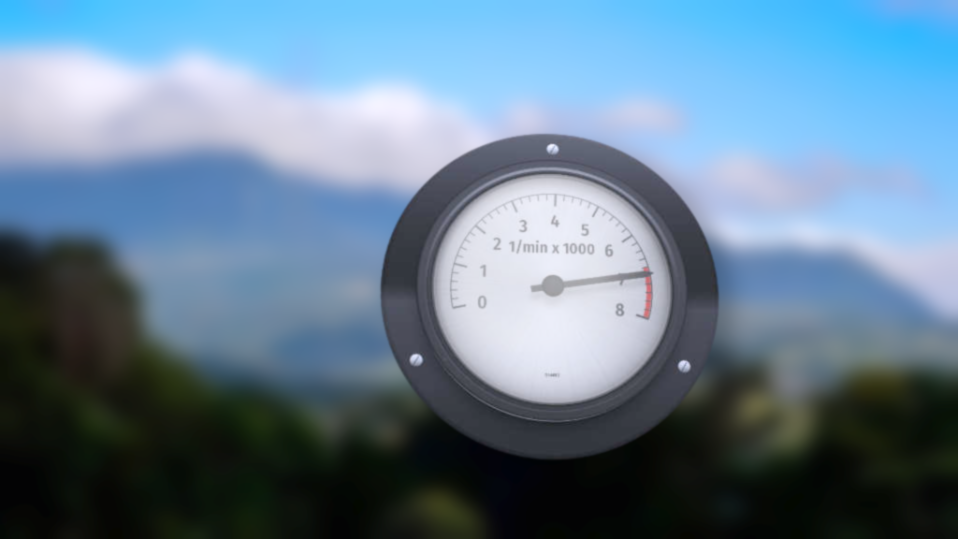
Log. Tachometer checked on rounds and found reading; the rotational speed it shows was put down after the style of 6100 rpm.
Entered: 7000 rpm
